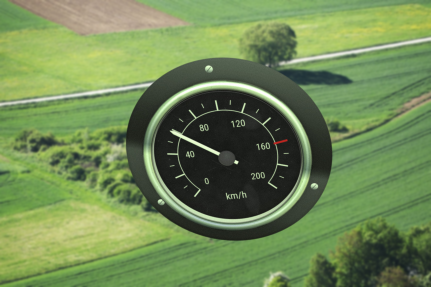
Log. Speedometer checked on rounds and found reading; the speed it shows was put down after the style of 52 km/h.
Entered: 60 km/h
